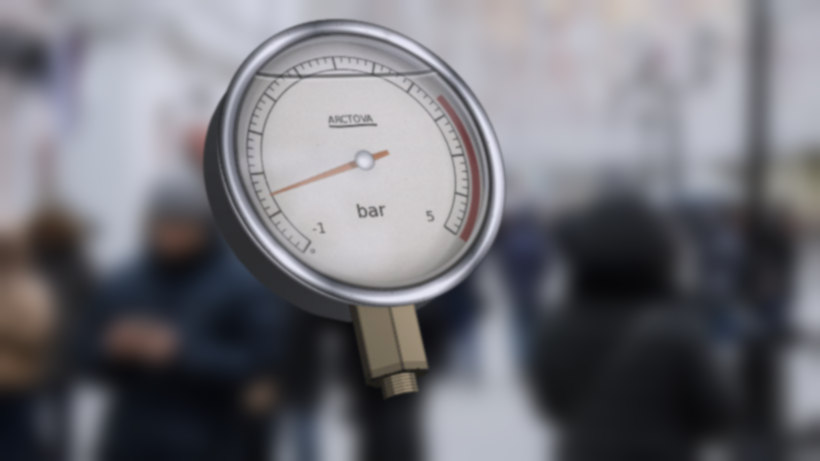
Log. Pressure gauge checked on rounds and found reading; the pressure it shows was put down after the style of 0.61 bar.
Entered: -0.3 bar
